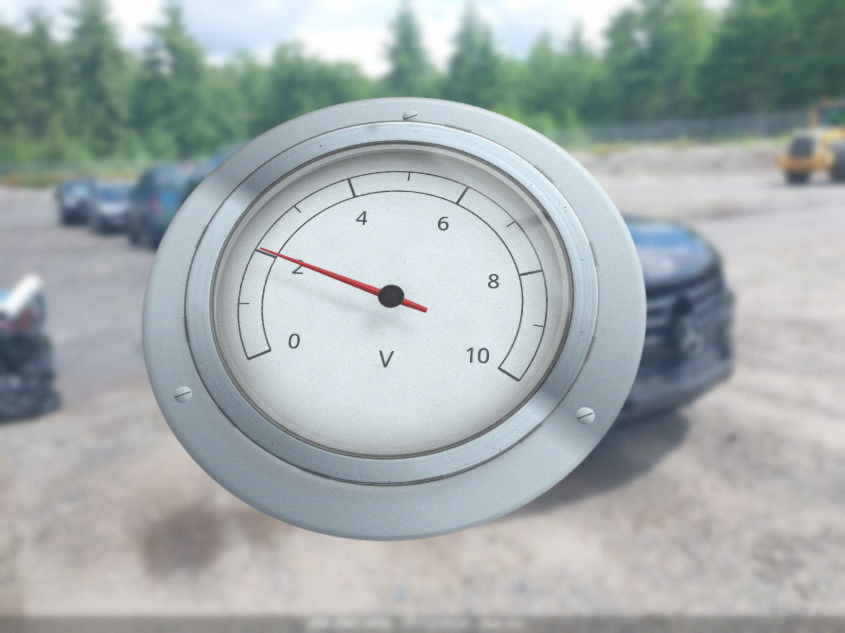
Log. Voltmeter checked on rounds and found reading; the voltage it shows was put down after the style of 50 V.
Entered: 2 V
